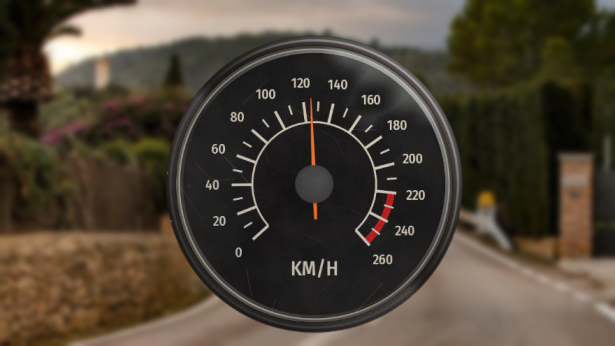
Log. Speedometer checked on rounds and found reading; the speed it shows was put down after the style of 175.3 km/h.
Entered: 125 km/h
